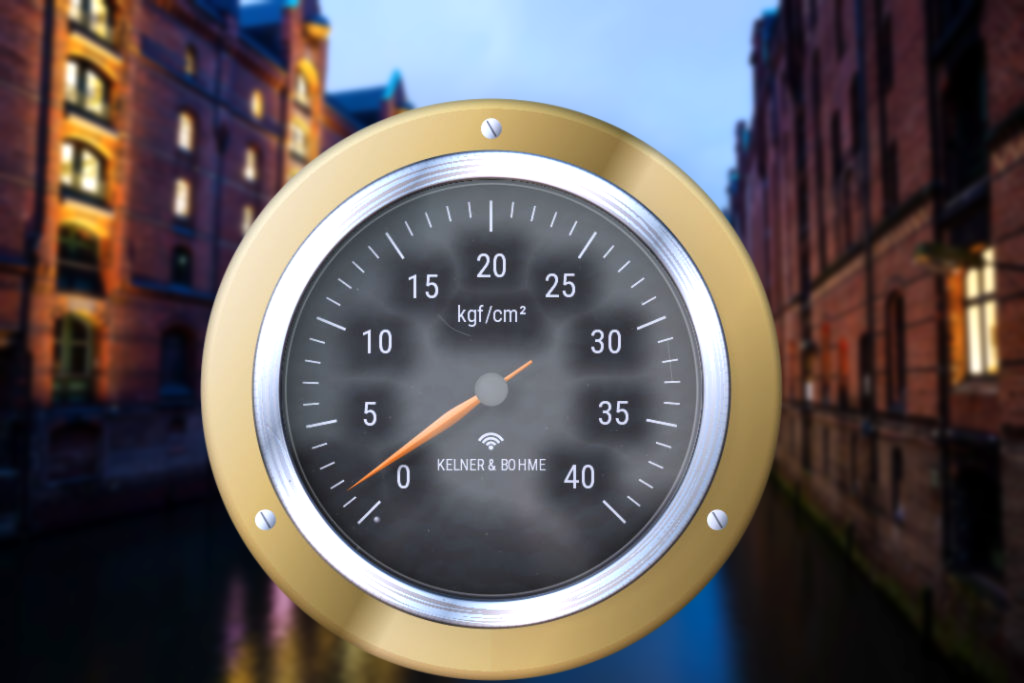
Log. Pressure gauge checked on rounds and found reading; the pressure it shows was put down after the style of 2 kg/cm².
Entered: 1.5 kg/cm²
